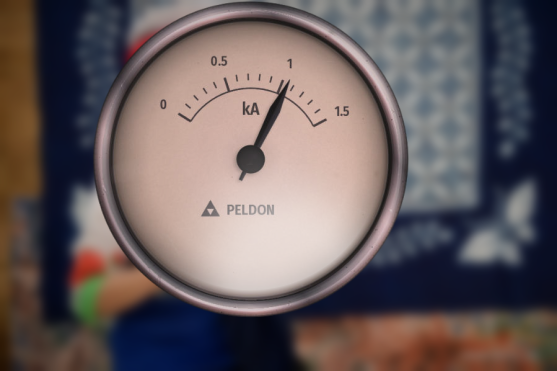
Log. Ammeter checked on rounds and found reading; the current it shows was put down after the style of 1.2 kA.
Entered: 1.05 kA
